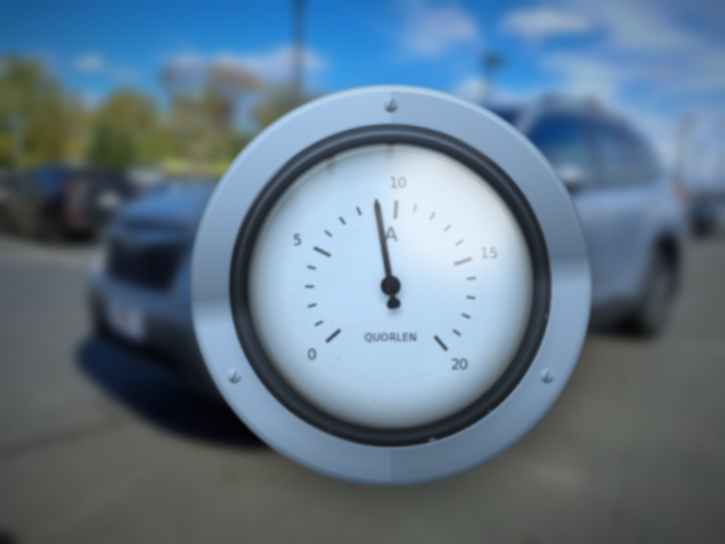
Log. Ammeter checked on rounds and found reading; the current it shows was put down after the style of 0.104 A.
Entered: 9 A
